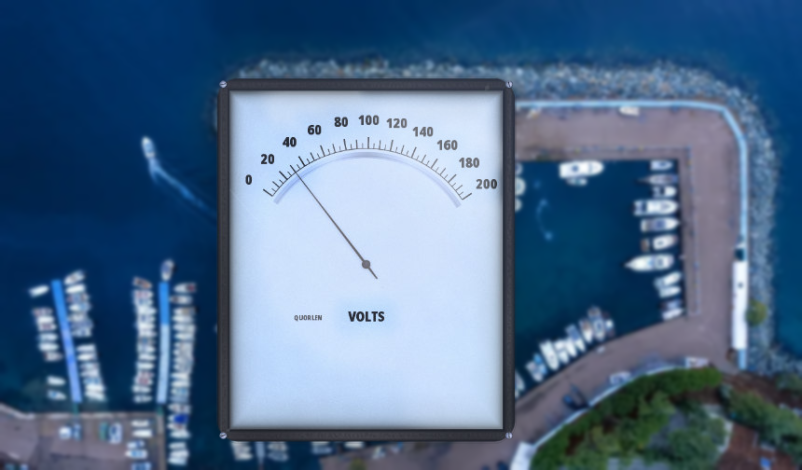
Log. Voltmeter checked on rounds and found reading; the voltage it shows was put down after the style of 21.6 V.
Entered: 30 V
